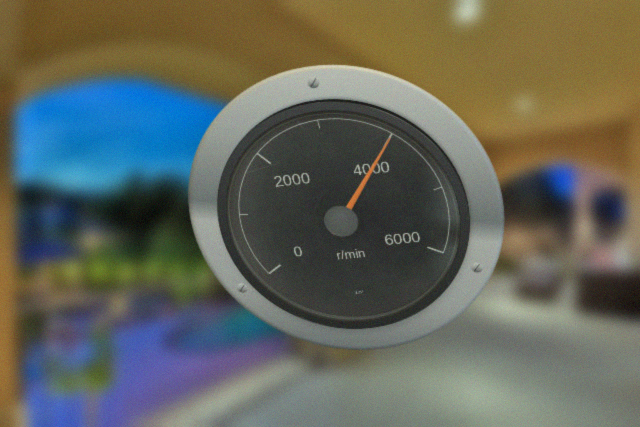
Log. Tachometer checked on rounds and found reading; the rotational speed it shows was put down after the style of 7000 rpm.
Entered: 4000 rpm
